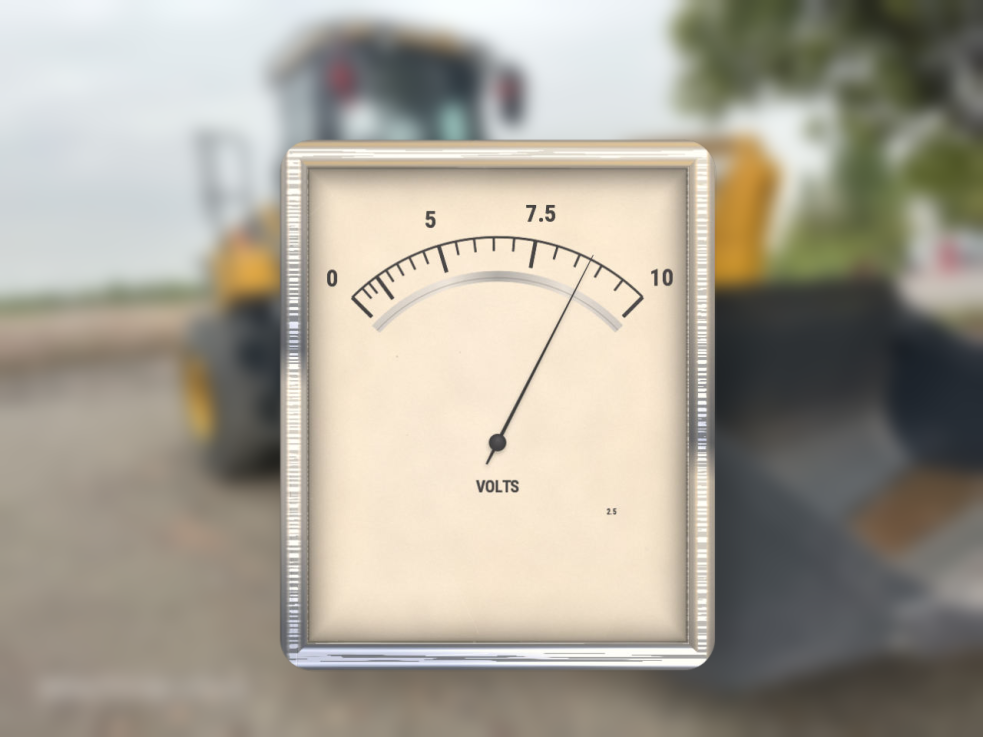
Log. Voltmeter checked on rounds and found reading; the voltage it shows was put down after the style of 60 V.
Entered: 8.75 V
